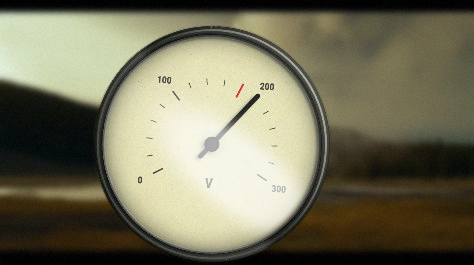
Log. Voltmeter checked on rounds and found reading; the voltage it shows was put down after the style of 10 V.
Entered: 200 V
